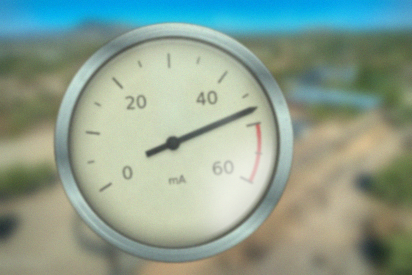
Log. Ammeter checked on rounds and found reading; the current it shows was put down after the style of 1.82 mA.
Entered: 47.5 mA
